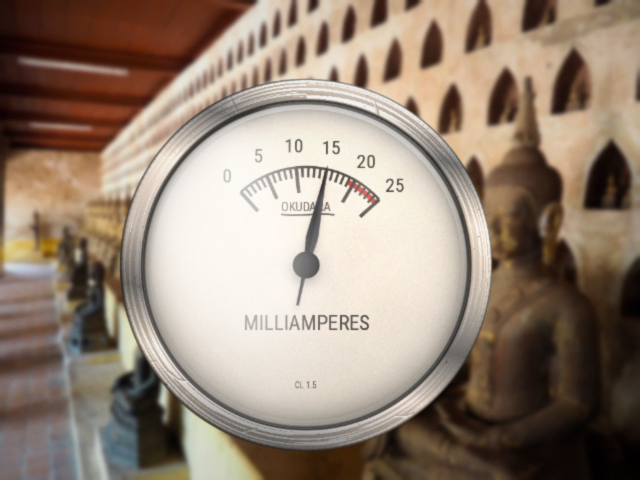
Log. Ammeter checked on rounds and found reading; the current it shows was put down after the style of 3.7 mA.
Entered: 15 mA
